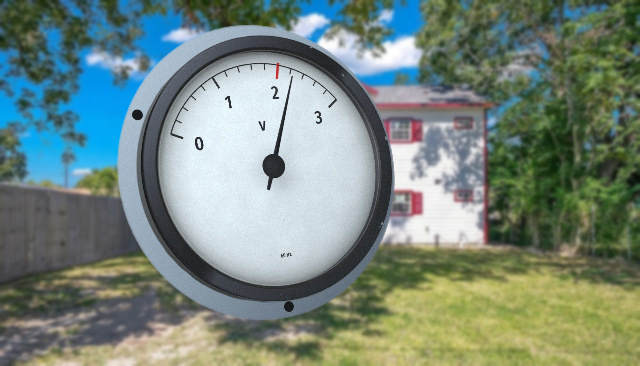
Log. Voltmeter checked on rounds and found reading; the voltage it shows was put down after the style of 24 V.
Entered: 2.2 V
